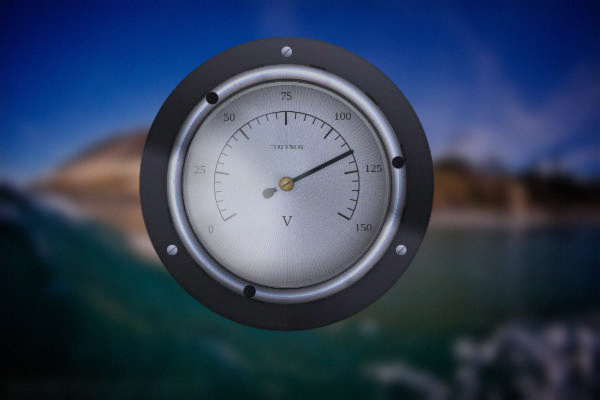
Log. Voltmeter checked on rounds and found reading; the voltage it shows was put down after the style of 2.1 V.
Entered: 115 V
